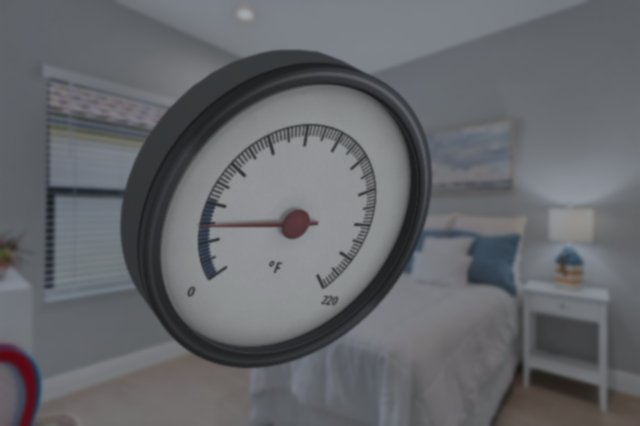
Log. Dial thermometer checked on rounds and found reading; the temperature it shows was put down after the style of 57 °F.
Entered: 30 °F
